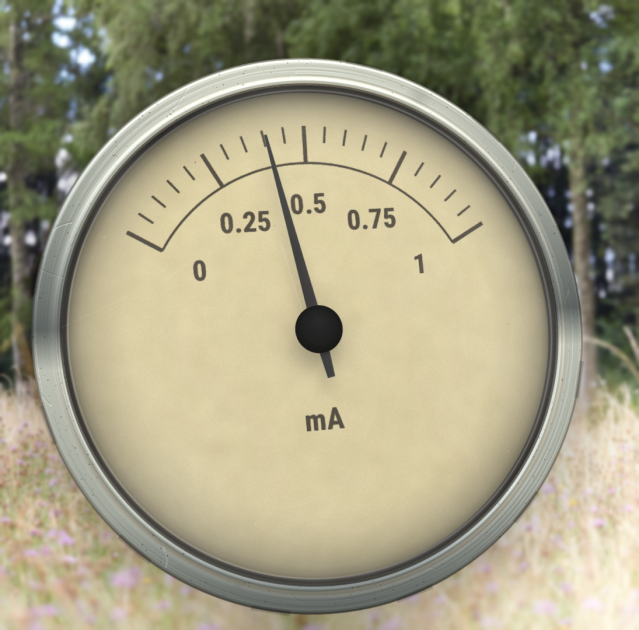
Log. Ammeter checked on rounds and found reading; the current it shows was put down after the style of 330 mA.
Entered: 0.4 mA
